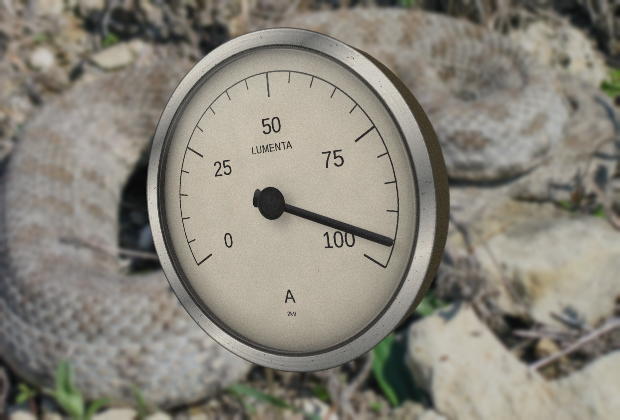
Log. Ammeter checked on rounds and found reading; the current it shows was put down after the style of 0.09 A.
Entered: 95 A
